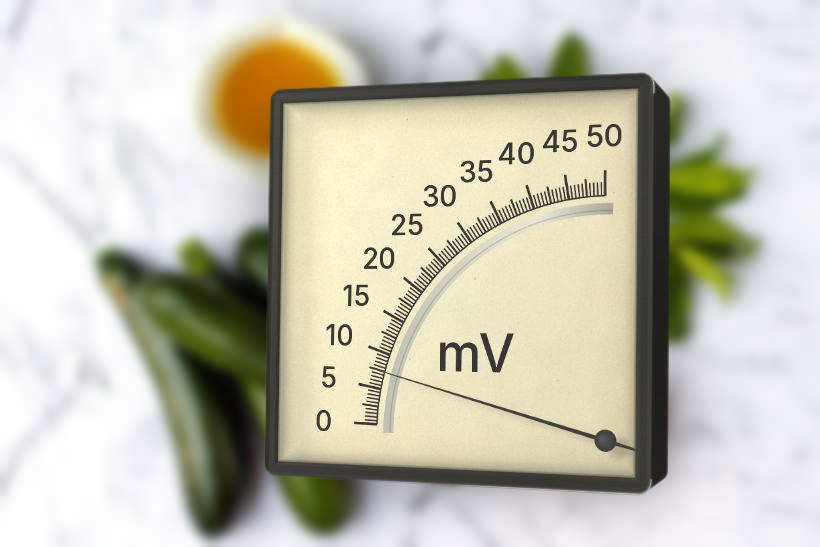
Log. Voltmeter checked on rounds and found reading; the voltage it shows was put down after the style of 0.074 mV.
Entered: 7.5 mV
